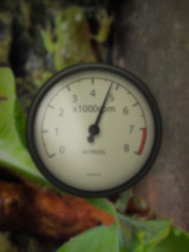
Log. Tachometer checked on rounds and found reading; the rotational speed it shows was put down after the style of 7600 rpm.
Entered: 4750 rpm
